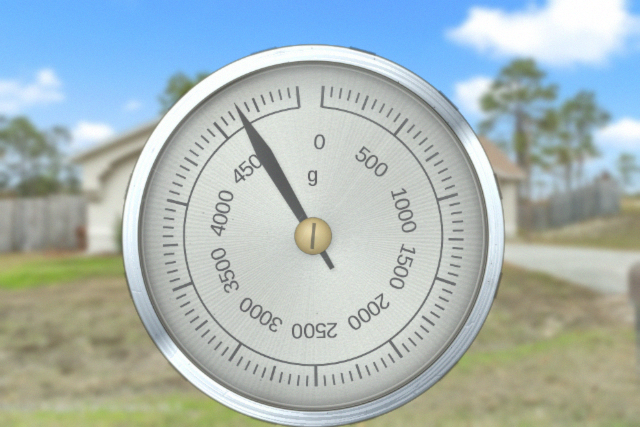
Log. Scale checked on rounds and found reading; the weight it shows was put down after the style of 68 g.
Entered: 4650 g
